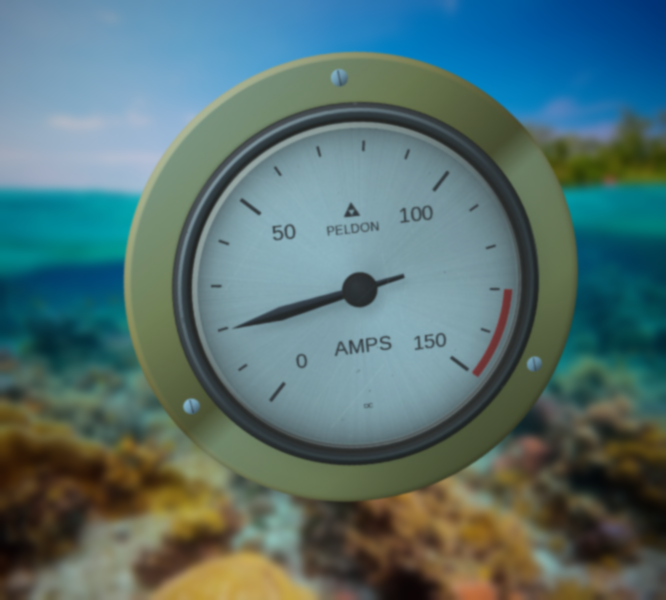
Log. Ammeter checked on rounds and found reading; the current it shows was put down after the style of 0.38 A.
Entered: 20 A
